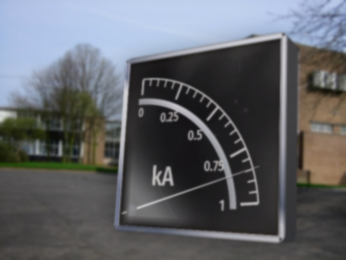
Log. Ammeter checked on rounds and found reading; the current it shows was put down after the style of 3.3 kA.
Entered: 0.85 kA
